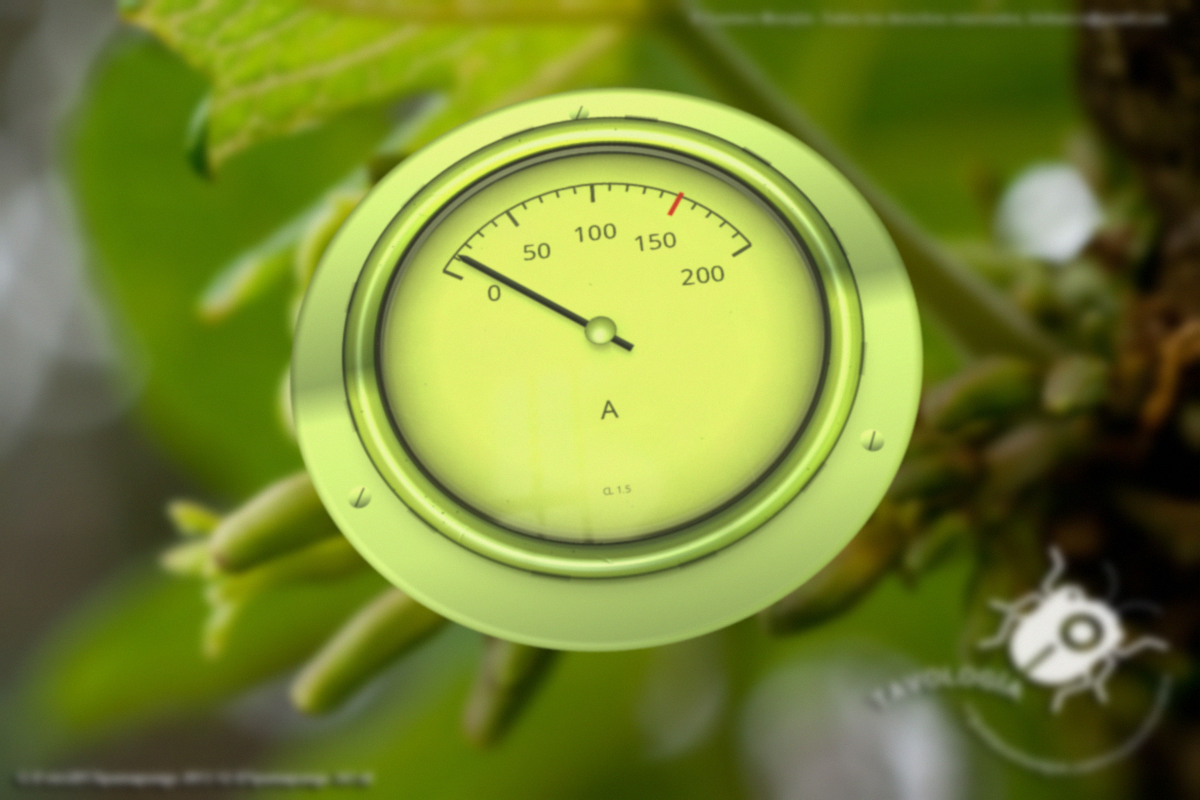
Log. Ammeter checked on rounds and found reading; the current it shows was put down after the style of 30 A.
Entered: 10 A
